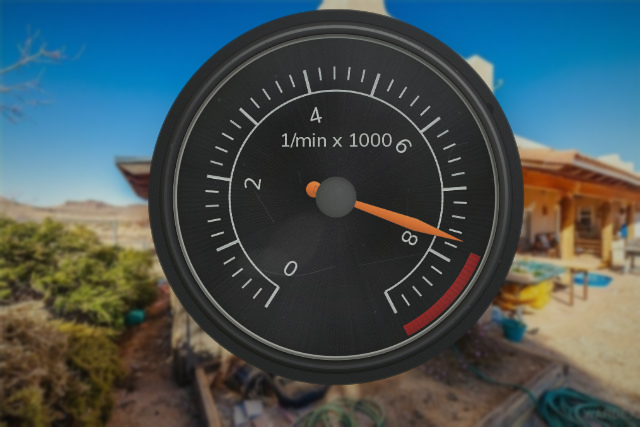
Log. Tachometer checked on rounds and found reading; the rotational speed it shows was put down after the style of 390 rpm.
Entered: 7700 rpm
